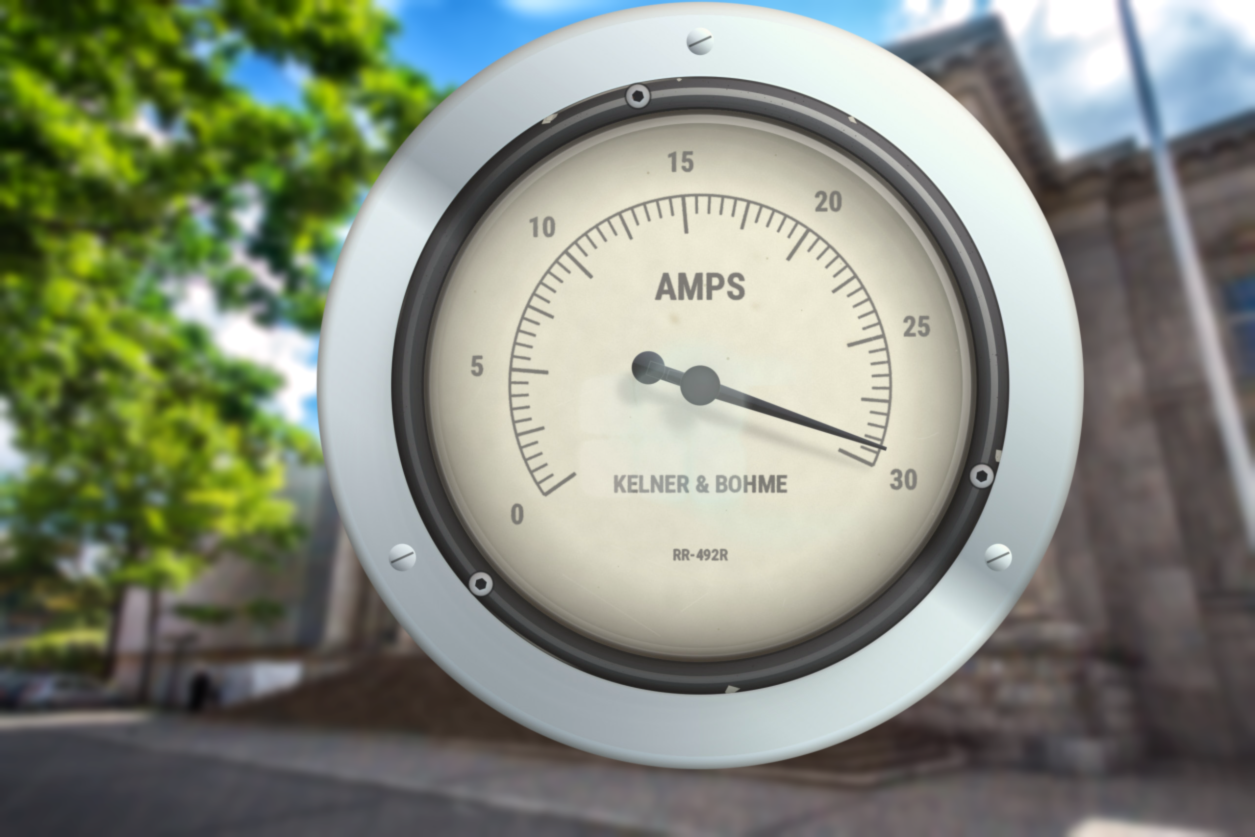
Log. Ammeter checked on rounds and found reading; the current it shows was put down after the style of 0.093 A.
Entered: 29.25 A
